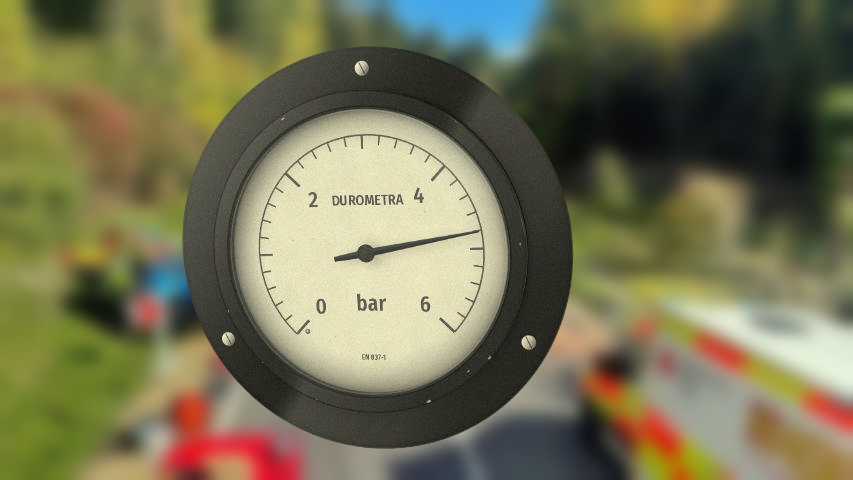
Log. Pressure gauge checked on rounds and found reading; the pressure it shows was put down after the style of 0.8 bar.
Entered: 4.8 bar
